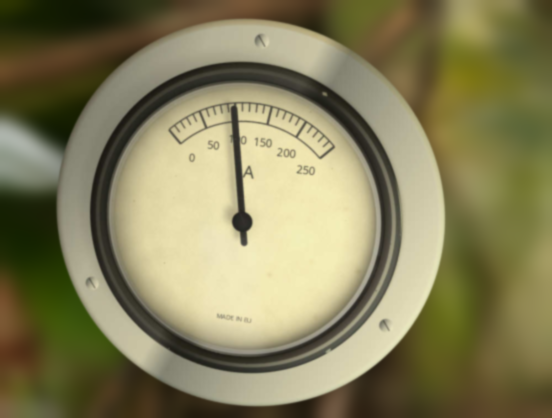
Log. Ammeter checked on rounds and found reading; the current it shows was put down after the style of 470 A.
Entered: 100 A
